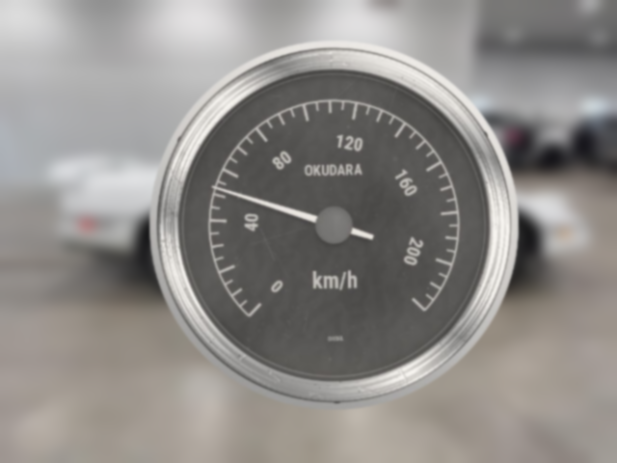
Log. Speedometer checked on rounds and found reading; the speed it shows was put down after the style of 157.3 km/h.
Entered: 52.5 km/h
